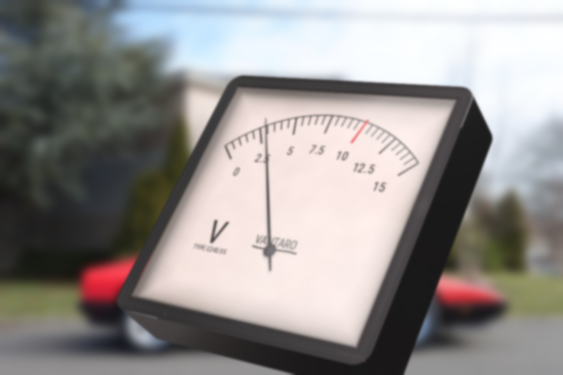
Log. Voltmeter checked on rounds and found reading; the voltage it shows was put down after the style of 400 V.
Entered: 3 V
